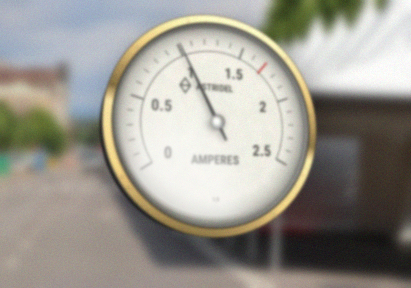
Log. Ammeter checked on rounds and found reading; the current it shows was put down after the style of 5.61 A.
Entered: 1 A
